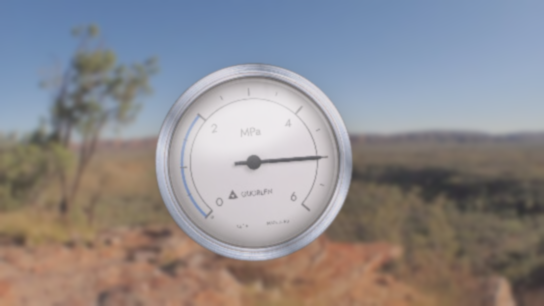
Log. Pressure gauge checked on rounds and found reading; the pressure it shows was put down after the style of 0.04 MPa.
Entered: 5 MPa
